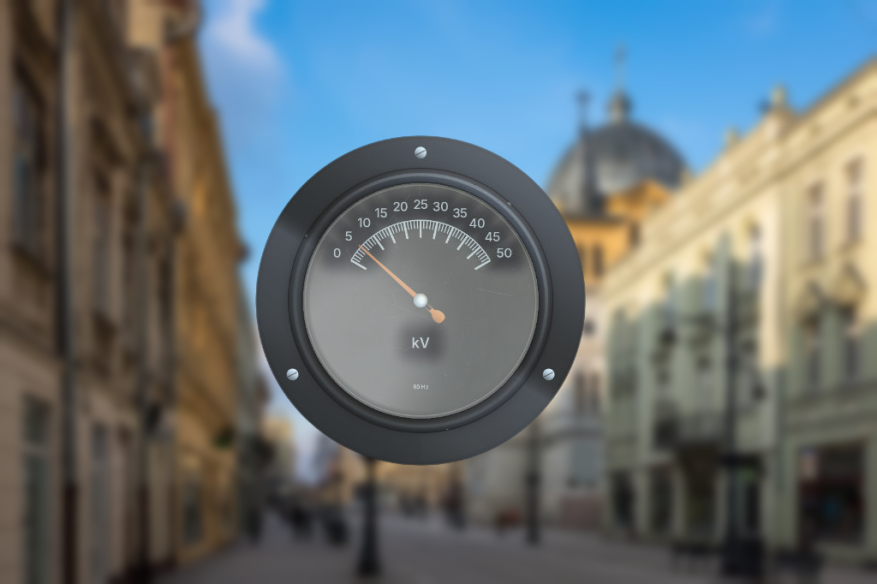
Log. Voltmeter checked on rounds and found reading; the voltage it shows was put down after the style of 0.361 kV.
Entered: 5 kV
